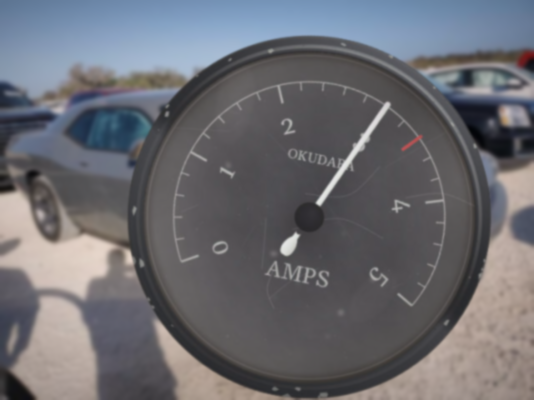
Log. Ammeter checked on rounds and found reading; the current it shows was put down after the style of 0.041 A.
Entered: 3 A
